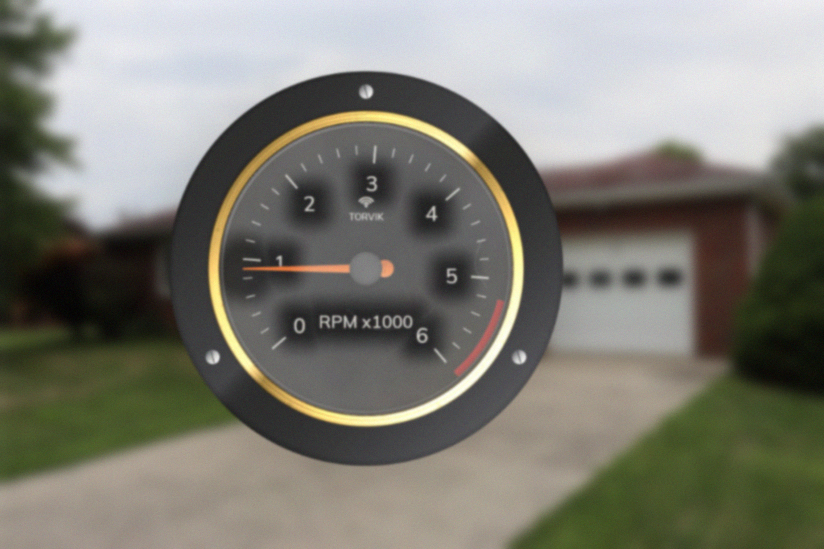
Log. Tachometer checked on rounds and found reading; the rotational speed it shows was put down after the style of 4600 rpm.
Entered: 900 rpm
